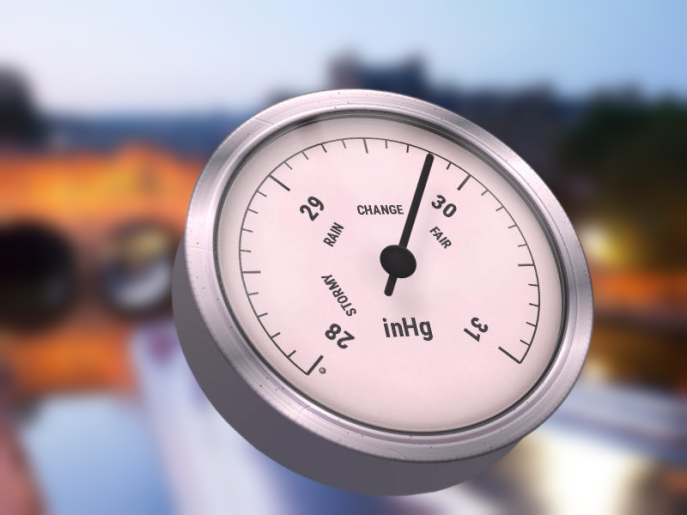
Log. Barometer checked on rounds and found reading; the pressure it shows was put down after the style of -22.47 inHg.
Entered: 29.8 inHg
